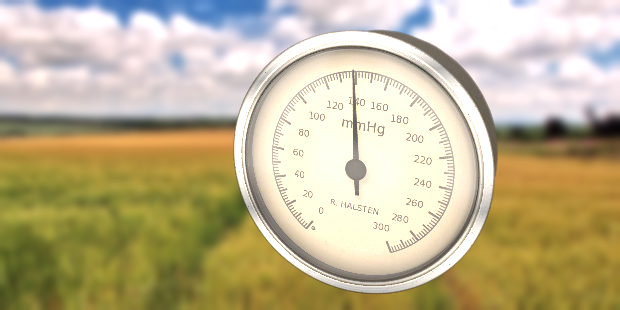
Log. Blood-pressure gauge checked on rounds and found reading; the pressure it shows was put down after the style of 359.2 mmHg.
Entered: 140 mmHg
